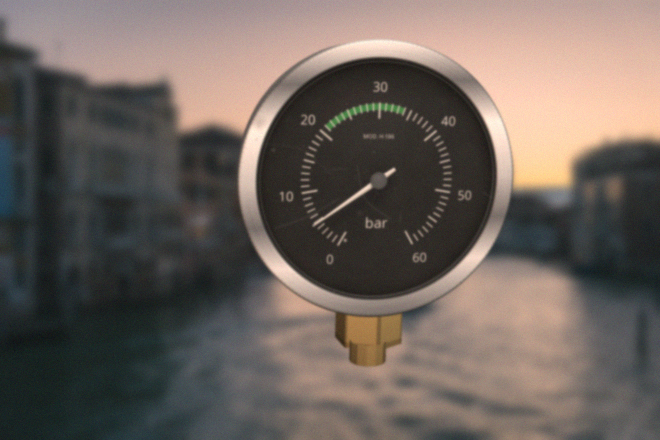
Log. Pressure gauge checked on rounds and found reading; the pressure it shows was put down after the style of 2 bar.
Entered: 5 bar
